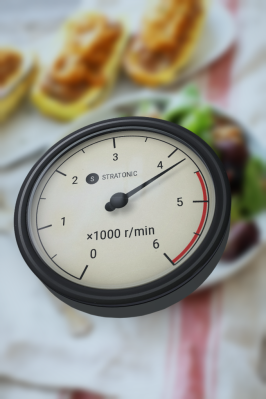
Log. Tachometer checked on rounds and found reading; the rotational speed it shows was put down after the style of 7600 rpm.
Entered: 4250 rpm
